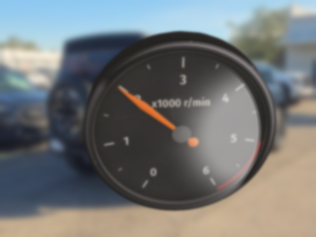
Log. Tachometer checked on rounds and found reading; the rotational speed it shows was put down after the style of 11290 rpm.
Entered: 2000 rpm
